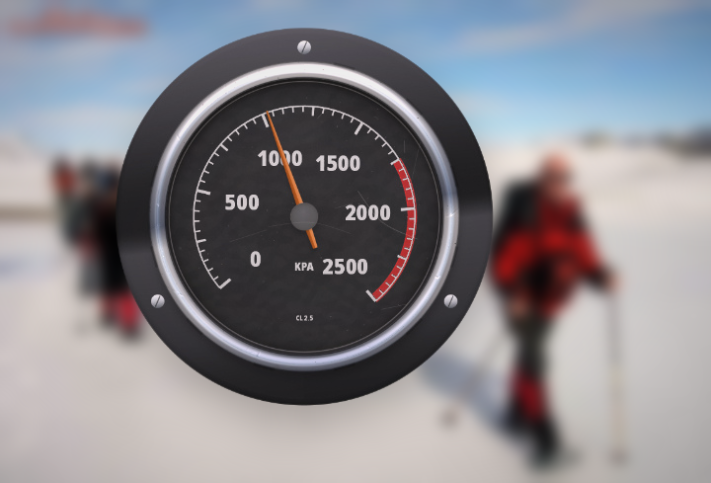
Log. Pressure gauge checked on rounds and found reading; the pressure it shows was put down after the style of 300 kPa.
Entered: 1025 kPa
